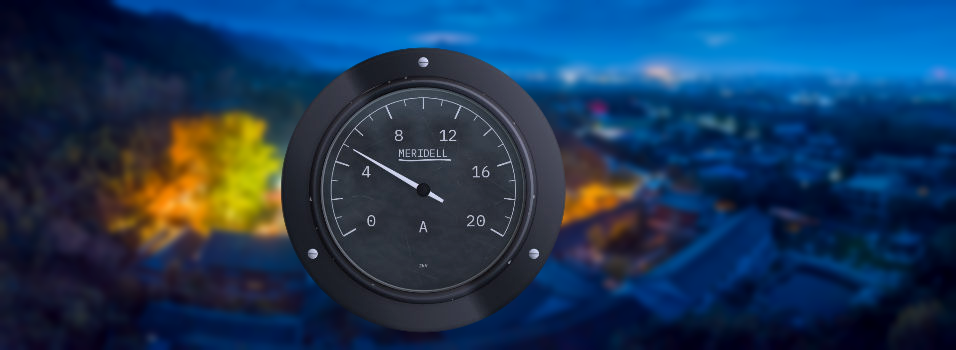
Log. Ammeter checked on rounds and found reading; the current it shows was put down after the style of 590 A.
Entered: 5 A
